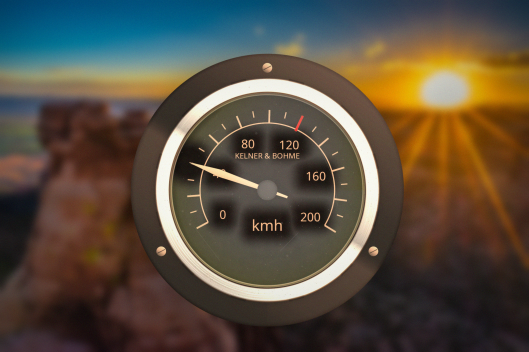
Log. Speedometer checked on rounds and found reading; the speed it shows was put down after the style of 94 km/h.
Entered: 40 km/h
